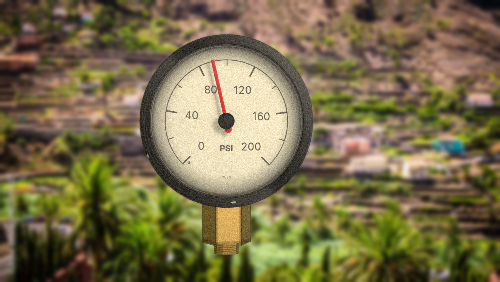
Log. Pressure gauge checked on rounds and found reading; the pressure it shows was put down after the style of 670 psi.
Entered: 90 psi
